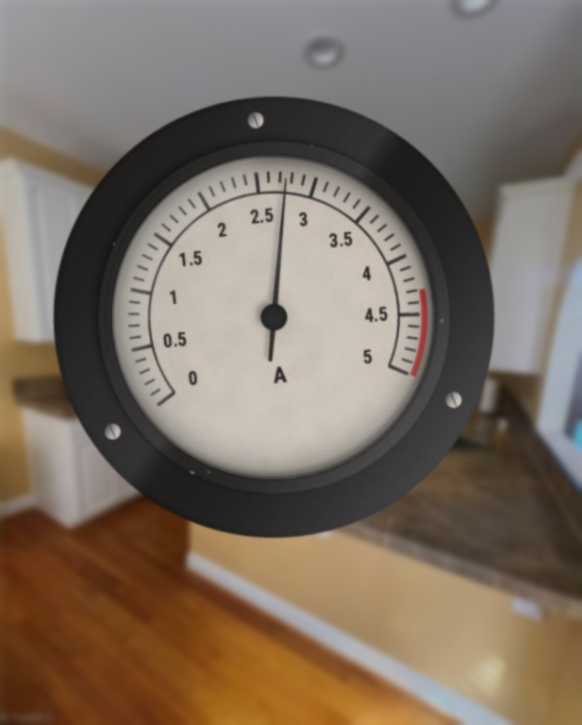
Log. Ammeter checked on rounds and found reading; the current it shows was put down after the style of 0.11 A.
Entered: 2.75 A
